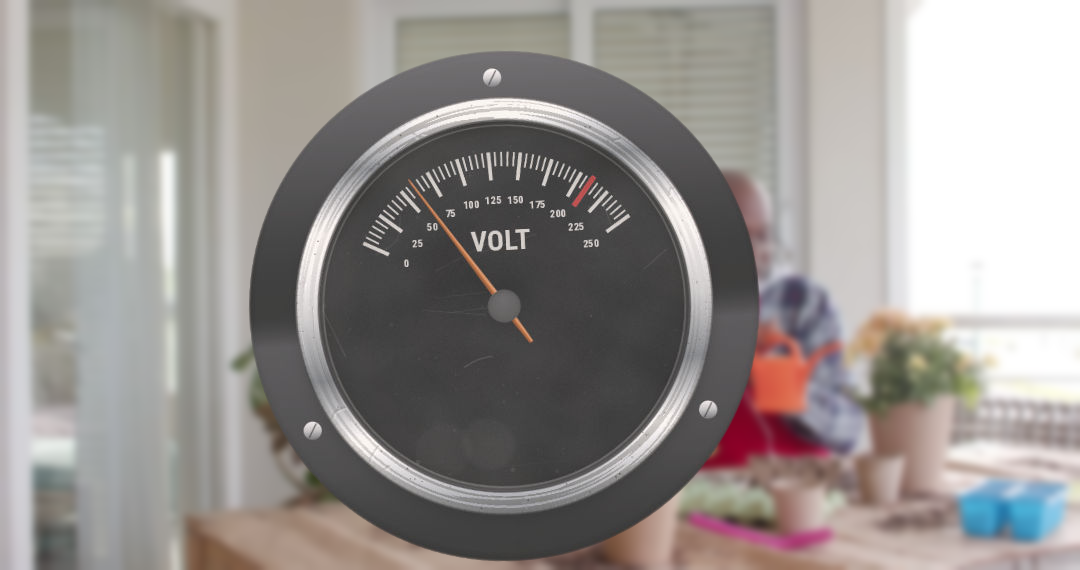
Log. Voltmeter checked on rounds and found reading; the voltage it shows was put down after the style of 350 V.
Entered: 60 V
